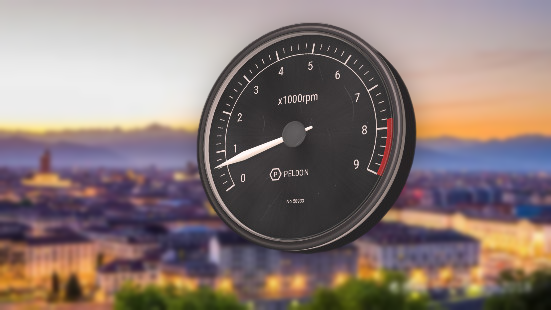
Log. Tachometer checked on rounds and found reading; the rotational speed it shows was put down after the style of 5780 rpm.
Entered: 600 rpm
